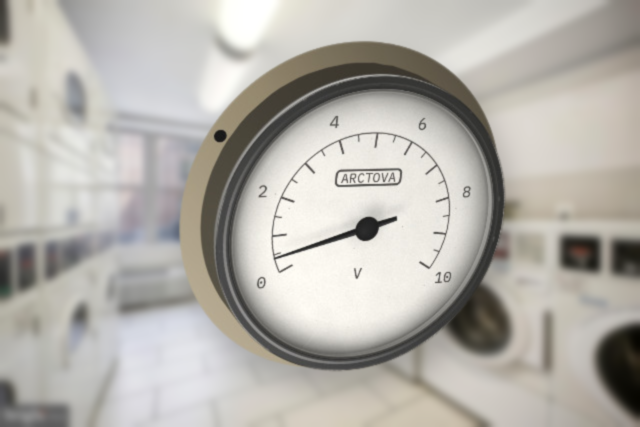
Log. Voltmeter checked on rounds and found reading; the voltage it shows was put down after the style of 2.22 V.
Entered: 0.5 V
